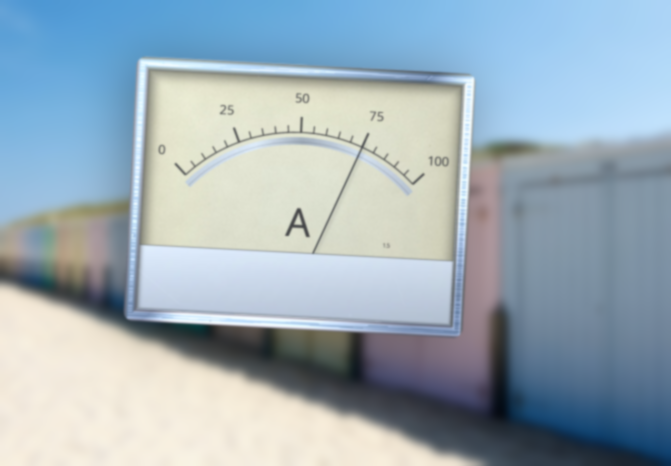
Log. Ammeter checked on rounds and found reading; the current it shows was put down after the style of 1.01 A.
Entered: 75 A
